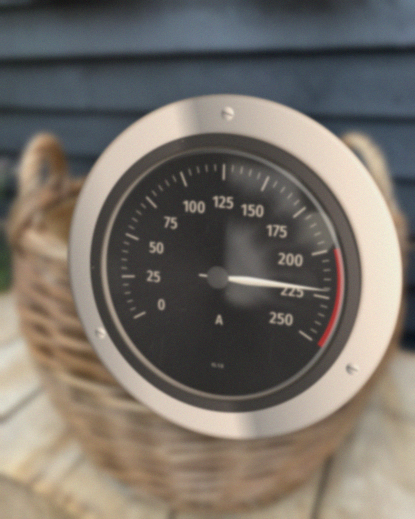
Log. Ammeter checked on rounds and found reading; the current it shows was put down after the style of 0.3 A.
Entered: 220 A
